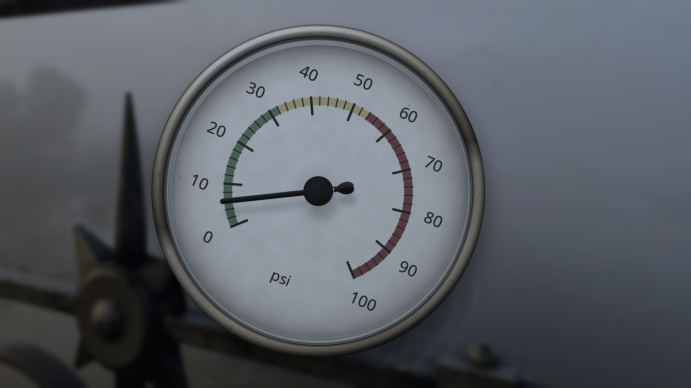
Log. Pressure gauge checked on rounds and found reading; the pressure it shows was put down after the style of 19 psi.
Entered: 6 psi
